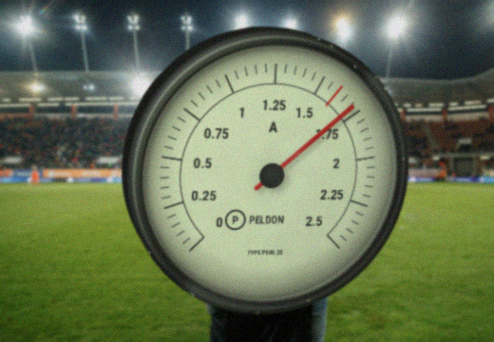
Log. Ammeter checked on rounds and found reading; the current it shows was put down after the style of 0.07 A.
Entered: 1.7 A
